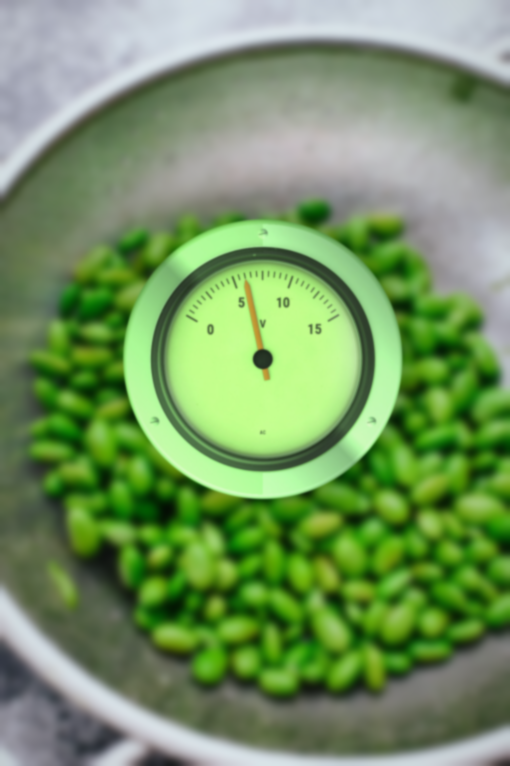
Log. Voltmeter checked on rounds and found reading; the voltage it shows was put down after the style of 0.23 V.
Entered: 6 V
